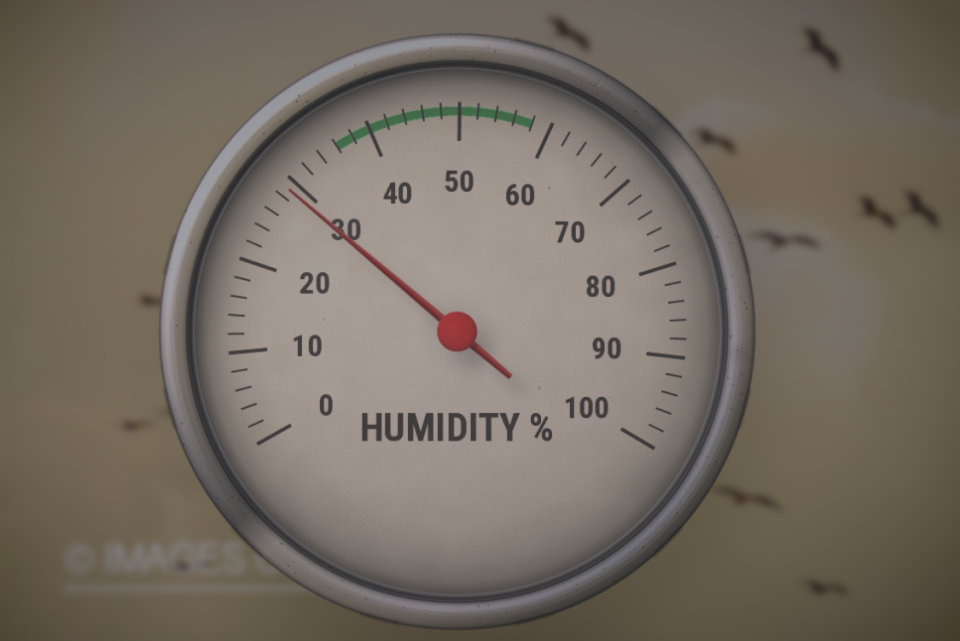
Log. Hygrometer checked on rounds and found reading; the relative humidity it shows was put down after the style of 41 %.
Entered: 29 %
